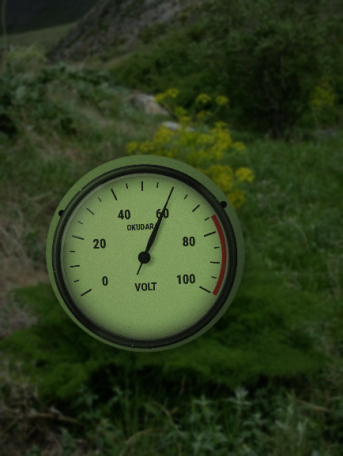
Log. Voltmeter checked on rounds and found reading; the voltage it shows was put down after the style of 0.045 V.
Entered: 60 V
